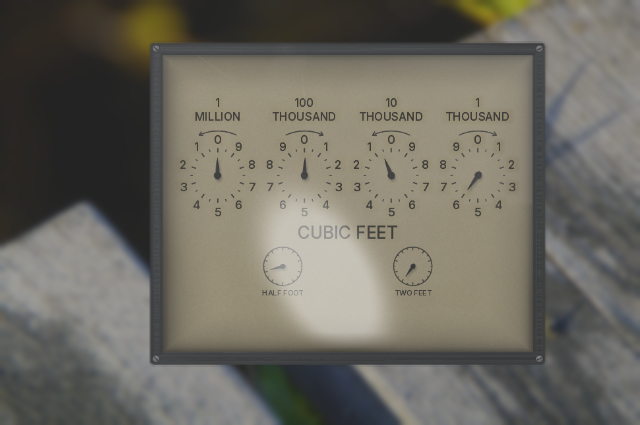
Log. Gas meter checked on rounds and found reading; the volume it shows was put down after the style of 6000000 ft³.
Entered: 600 ft³
